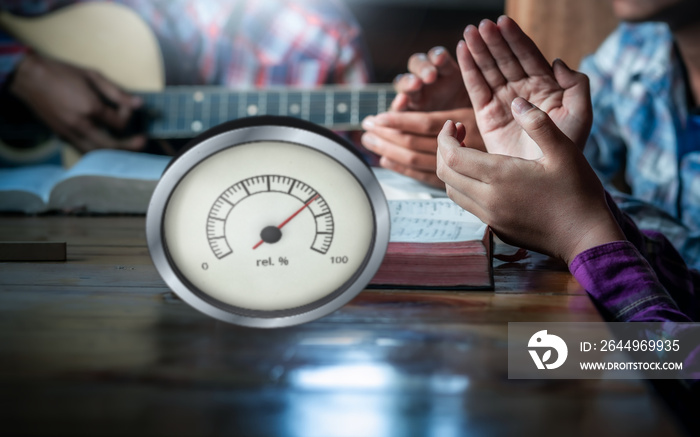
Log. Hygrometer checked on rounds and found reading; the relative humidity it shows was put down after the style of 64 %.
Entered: 70 %
